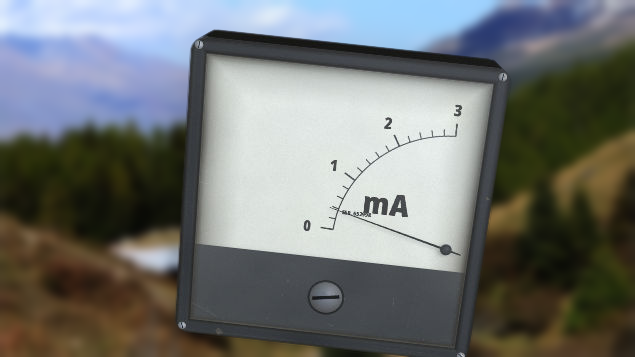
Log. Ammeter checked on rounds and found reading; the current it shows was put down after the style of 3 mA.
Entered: 0.4 mA
